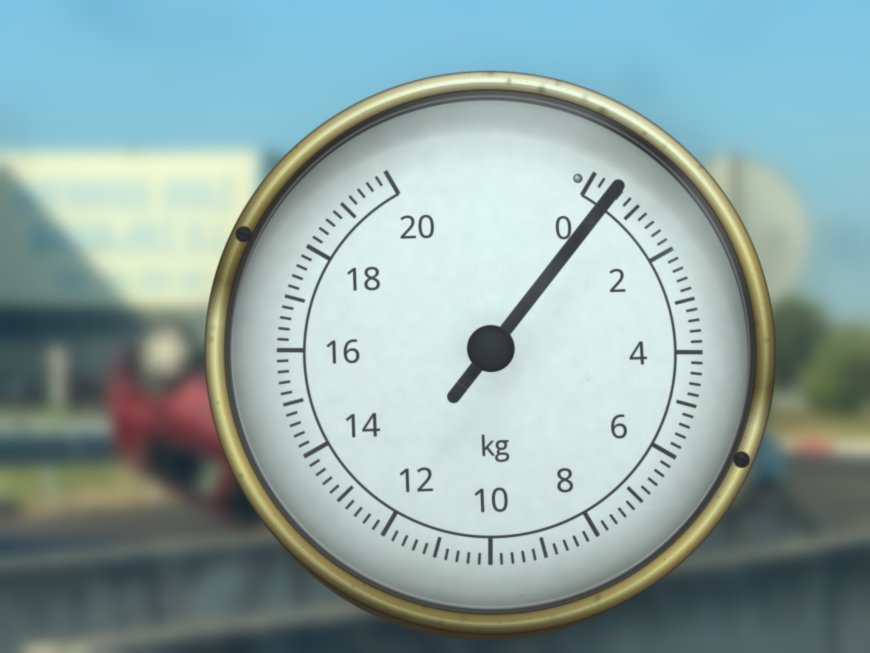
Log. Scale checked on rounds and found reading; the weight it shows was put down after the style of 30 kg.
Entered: 0.5 kg
